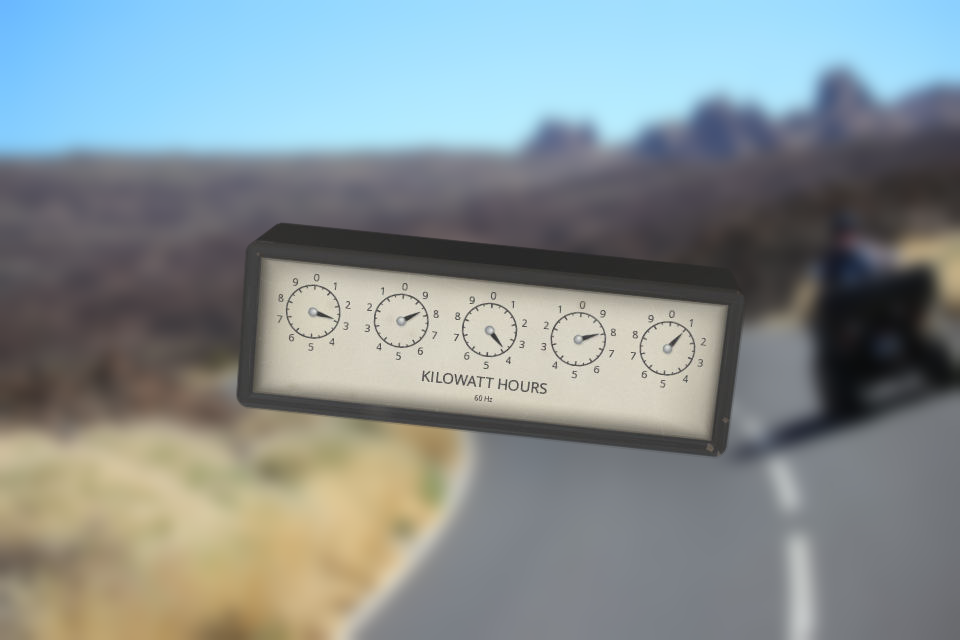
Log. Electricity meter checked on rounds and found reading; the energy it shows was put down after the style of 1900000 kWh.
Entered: 28381 kWh
